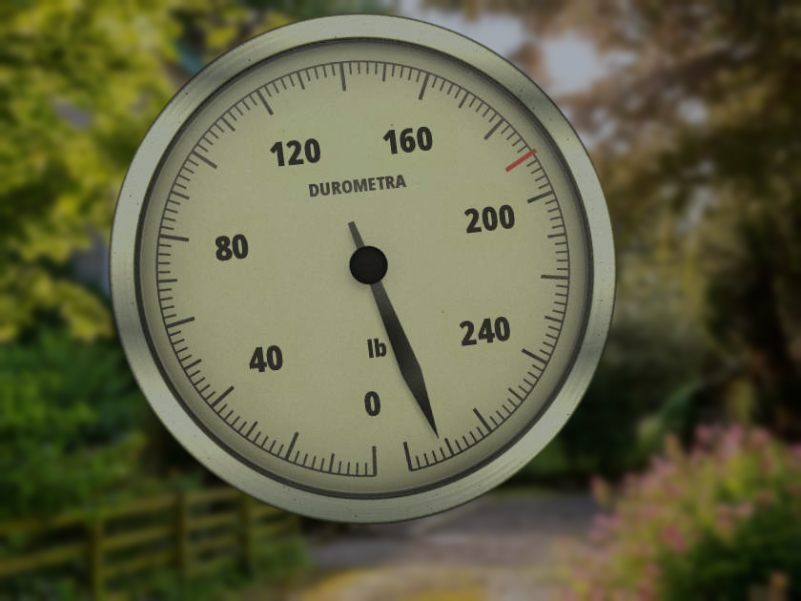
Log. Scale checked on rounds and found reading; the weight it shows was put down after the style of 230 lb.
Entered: 272 lb
